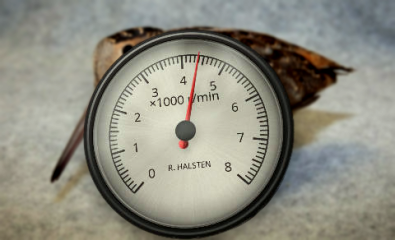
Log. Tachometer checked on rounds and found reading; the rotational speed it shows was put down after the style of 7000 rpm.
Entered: 4400 rpm
